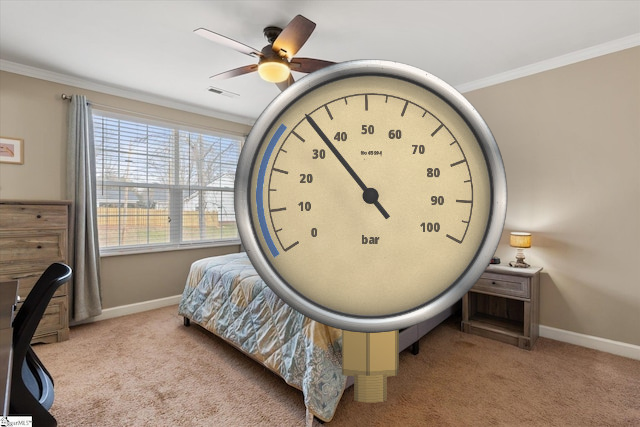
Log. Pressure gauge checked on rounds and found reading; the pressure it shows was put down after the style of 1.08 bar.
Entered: 35 bar
